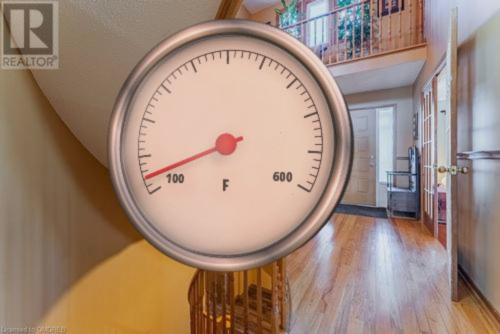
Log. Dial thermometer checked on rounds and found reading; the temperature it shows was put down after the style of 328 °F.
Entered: 120 °F
